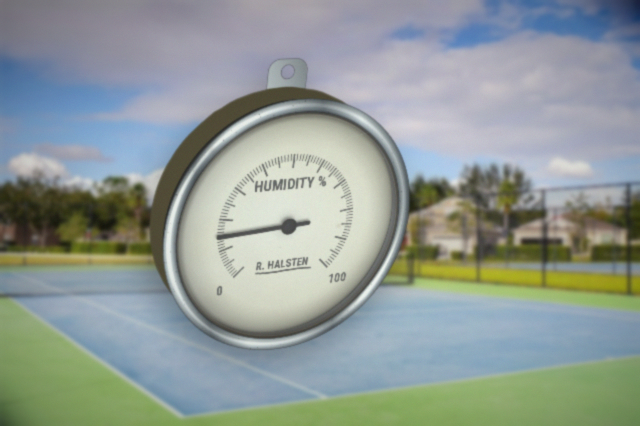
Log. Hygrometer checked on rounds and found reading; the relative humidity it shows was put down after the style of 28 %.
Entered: 15 %
